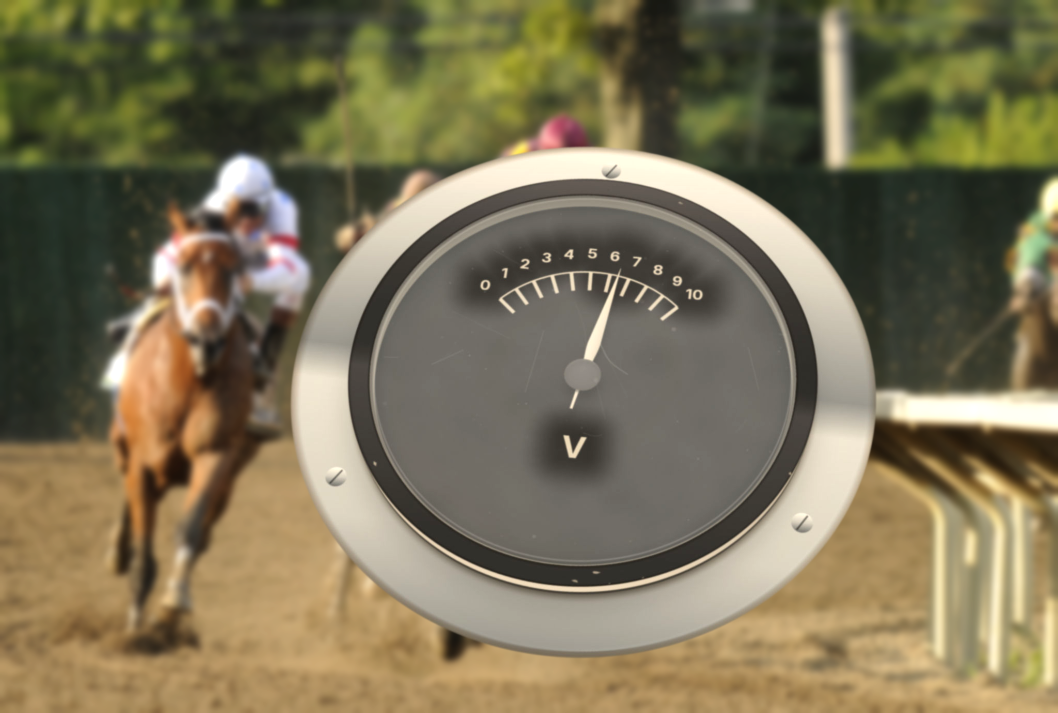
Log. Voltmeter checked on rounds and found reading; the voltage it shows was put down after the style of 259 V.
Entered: 6.5 V
